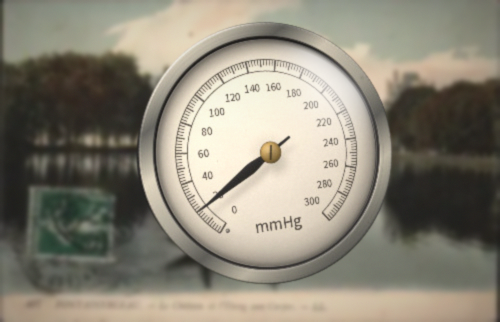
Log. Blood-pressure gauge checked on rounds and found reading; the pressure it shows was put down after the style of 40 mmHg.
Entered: 20 mmHg
